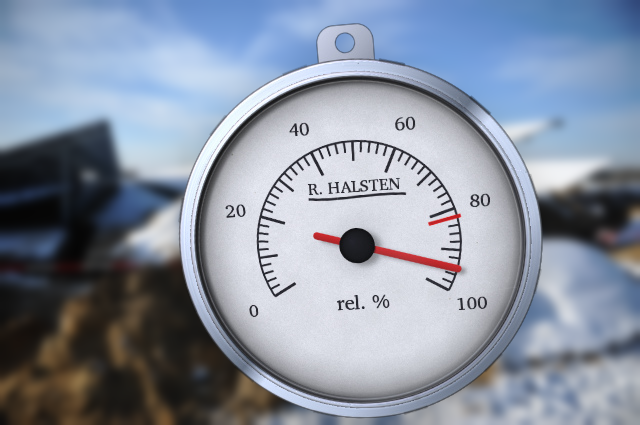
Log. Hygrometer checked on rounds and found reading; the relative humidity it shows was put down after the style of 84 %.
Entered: 94 %
